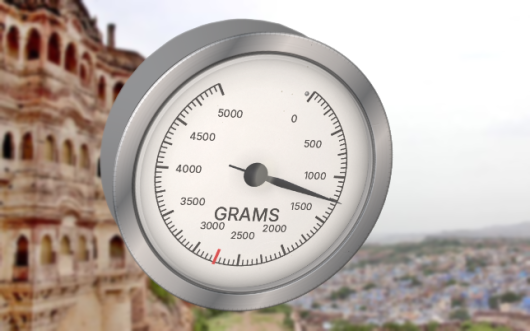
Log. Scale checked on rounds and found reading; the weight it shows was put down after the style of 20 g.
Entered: 1250 g
